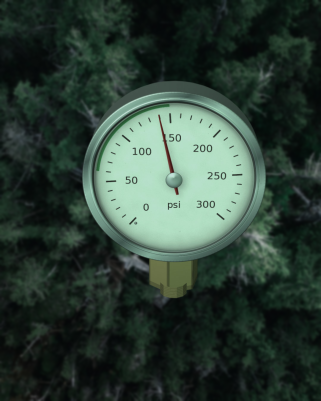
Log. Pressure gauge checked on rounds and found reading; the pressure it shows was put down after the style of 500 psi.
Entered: 140 psi
